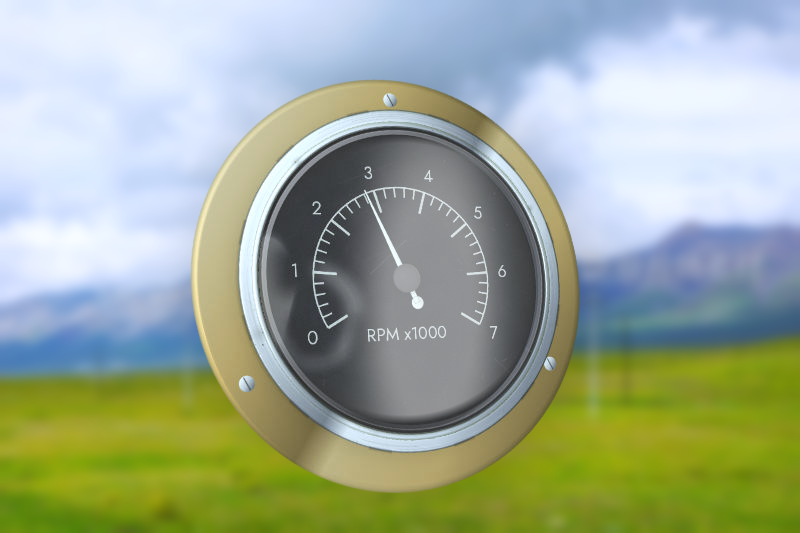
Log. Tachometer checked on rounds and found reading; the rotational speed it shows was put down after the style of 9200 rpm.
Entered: 2800 rpm
